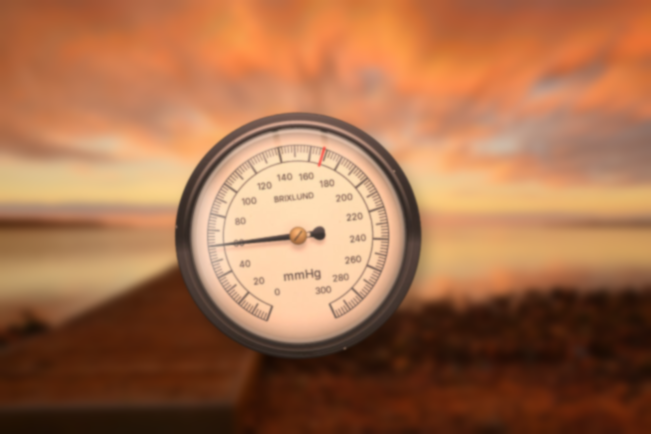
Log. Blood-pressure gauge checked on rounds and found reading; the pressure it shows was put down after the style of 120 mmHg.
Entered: 60 mmHg
